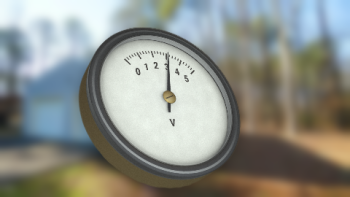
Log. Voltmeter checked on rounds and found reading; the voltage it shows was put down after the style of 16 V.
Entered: 3 V
